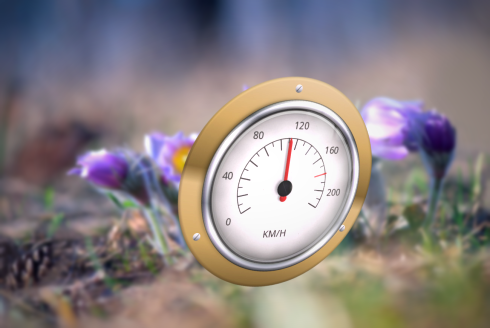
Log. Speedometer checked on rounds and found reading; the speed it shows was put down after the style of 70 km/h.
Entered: 110 km/h
